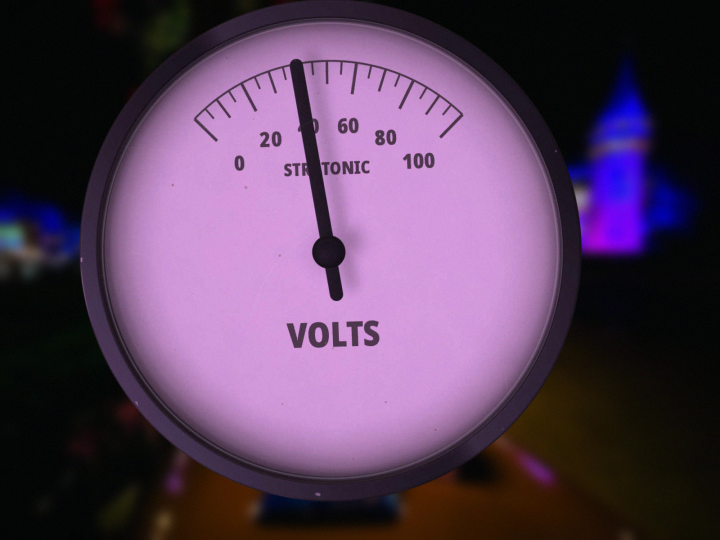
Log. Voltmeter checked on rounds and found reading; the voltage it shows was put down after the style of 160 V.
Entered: 40 V
